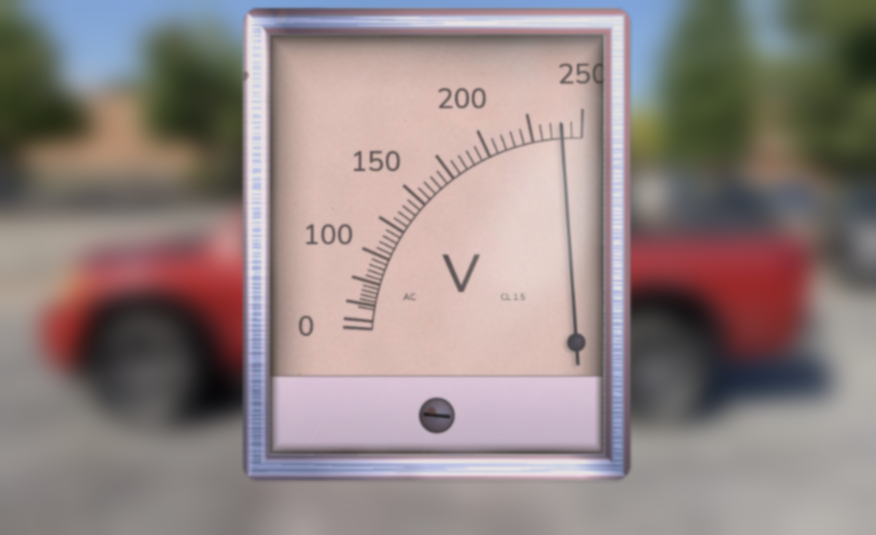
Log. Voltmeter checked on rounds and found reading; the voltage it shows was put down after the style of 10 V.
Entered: 240 V
